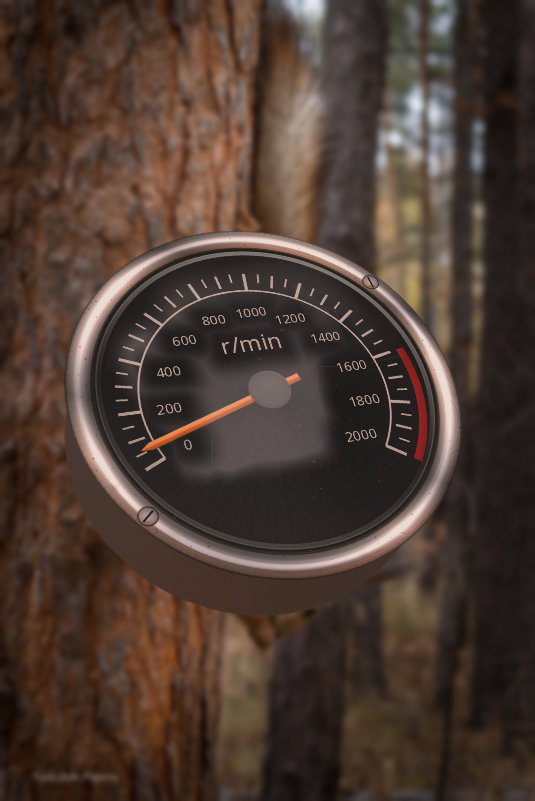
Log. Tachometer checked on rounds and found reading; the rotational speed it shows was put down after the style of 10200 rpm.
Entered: 50 rpm
